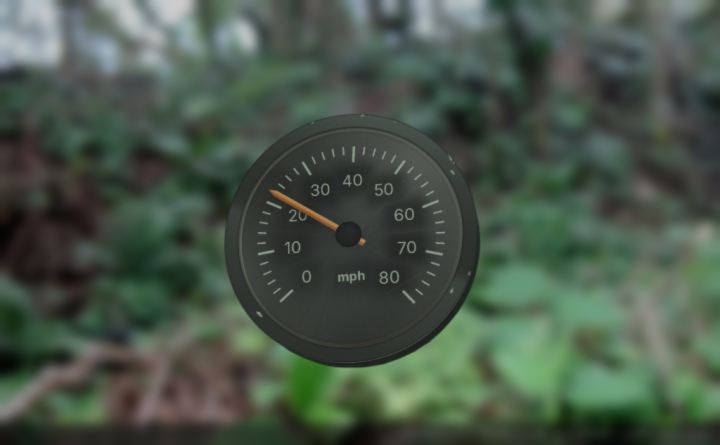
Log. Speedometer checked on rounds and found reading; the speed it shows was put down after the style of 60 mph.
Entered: 22 mph
